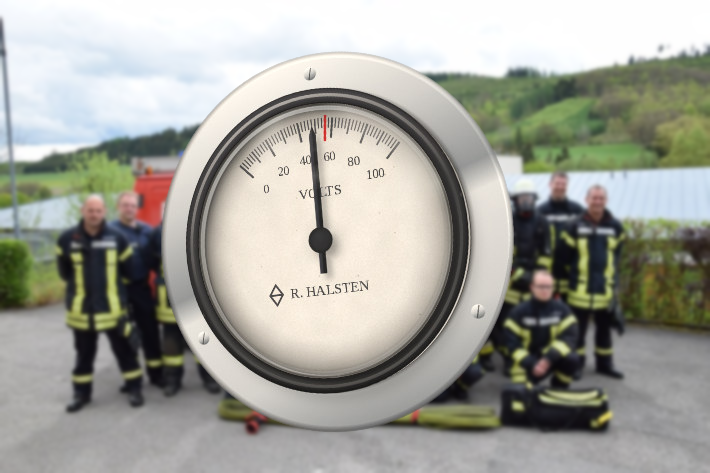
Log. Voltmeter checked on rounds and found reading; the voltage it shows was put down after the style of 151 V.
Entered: 50 V
